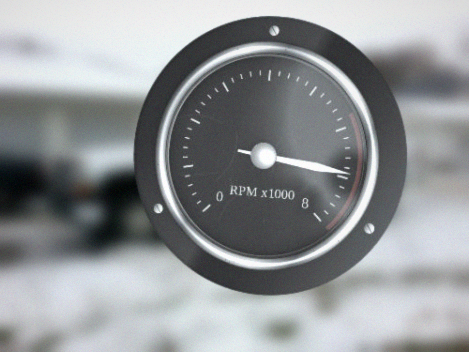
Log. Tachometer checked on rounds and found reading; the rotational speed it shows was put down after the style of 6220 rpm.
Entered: 6900 rpm
